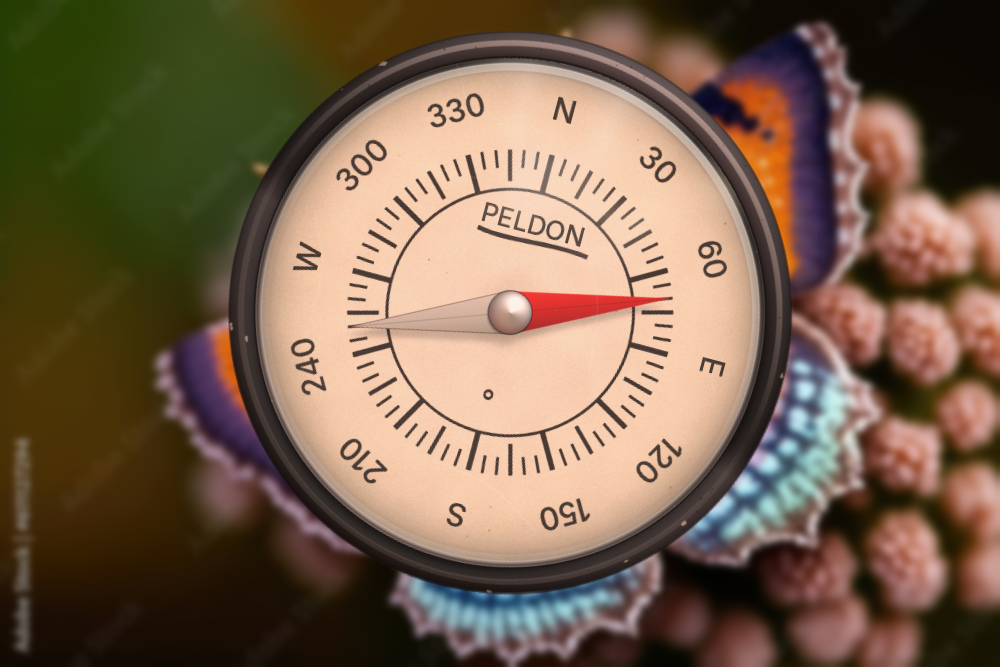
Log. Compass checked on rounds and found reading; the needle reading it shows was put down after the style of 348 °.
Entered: 70 °
